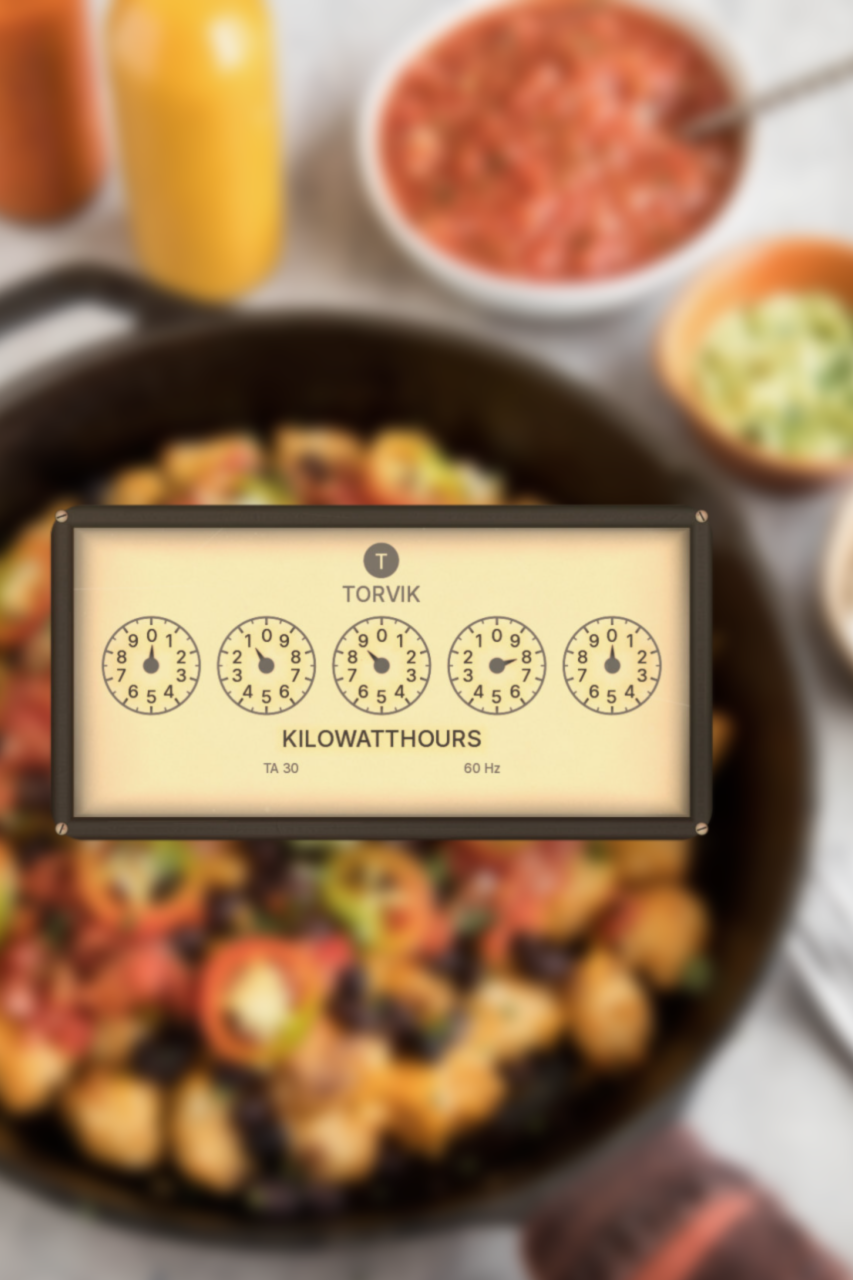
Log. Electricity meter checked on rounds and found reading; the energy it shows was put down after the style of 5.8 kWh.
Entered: 880 kWh
